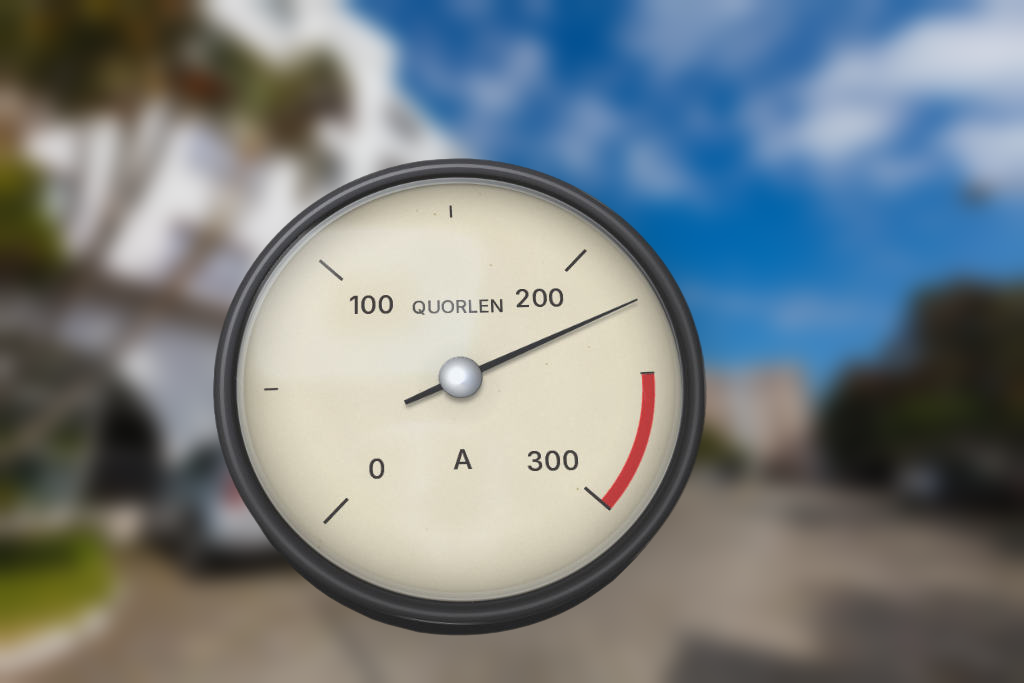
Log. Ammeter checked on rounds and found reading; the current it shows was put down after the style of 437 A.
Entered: 225 A
